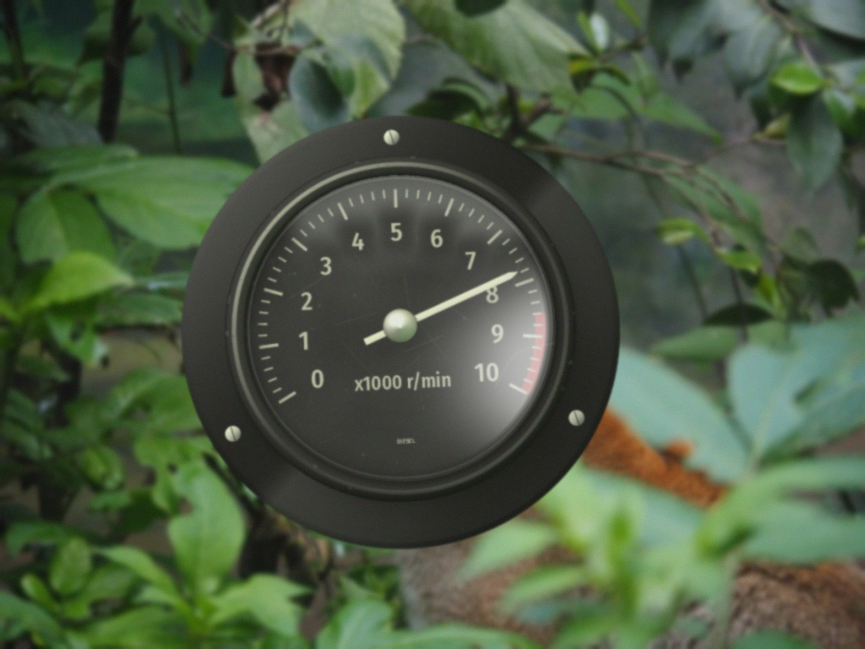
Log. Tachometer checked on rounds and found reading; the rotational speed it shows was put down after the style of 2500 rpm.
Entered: 7800 rpm
